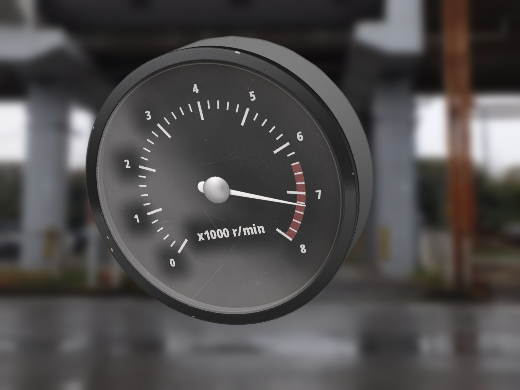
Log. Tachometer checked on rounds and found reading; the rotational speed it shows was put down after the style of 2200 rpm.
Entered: 7200 rpm
